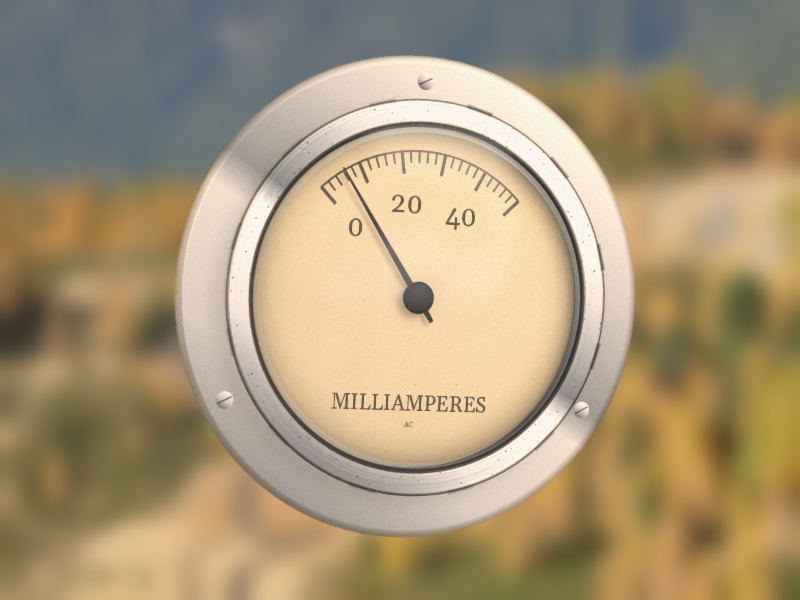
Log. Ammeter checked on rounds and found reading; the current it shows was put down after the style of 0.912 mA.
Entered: 6 mA
